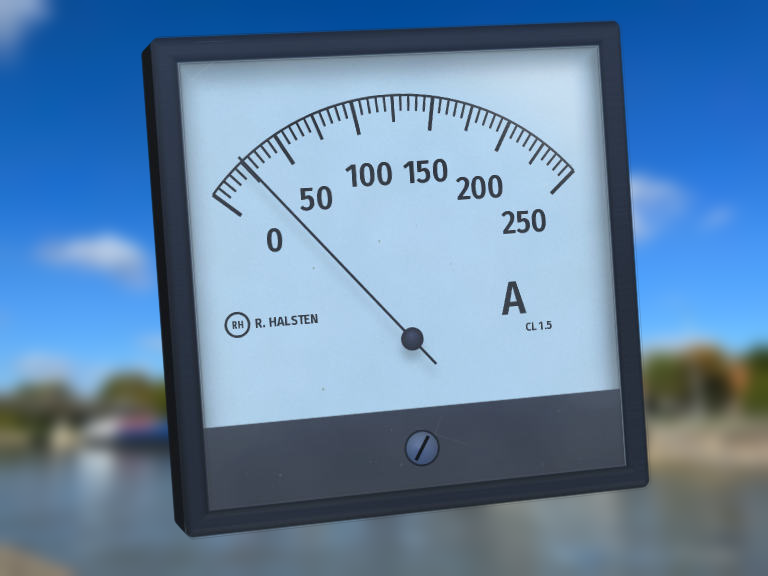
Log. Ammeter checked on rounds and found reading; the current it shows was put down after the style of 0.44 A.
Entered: 25 A
